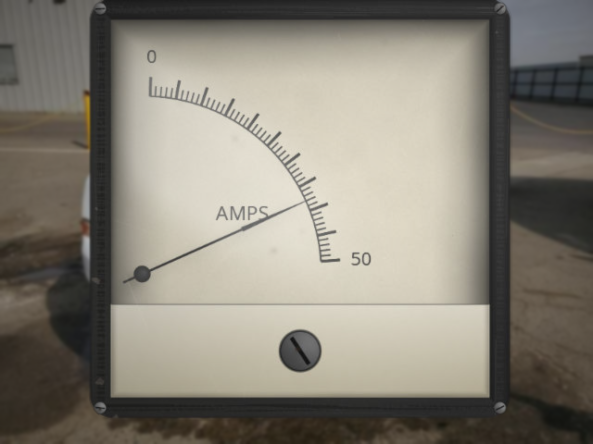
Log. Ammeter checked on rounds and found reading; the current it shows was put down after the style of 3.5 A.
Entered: 38 A
